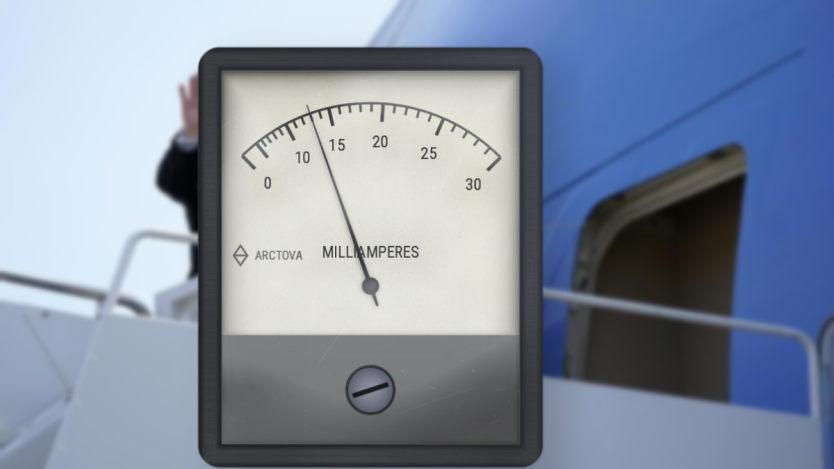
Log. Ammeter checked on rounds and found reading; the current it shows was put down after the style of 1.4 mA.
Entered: 13 mA
